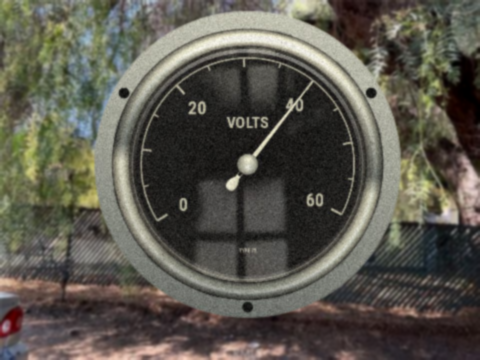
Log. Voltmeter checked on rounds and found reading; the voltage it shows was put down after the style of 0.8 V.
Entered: 40 V
